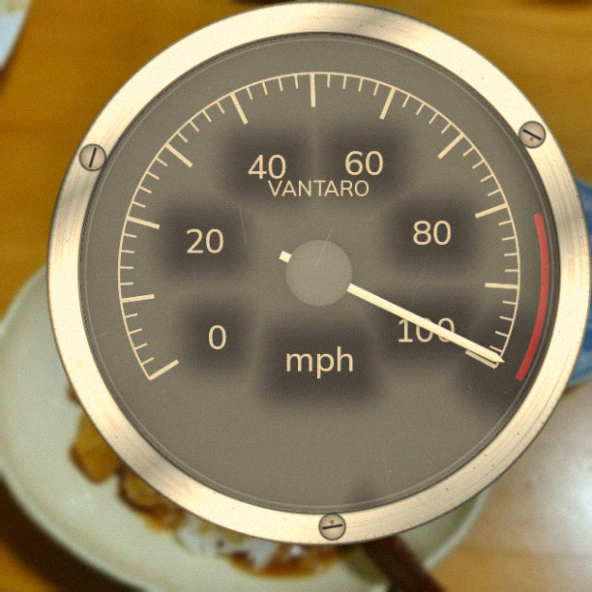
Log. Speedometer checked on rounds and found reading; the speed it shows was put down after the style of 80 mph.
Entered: 99 mph
